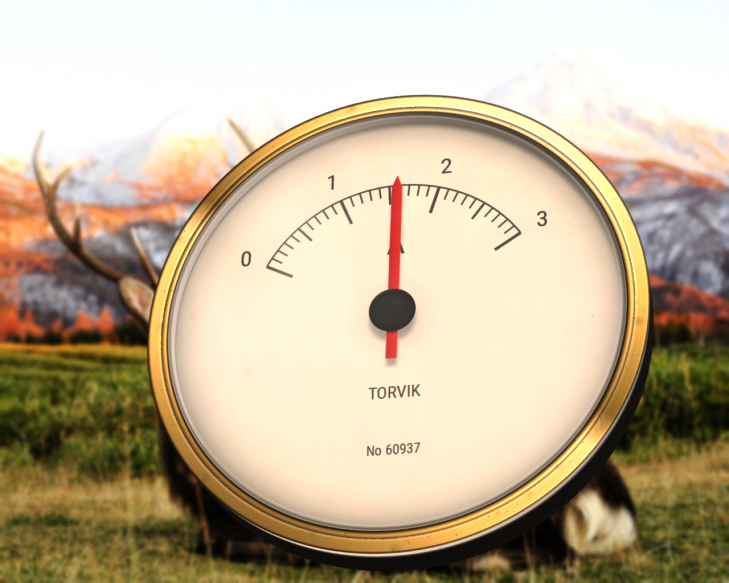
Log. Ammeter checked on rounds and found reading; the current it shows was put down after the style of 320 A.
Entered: 1.6 A
